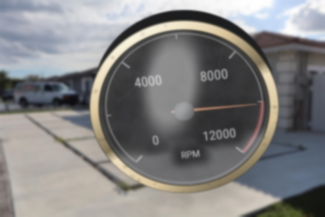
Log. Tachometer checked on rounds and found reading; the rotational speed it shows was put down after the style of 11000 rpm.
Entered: 10000 rpm
